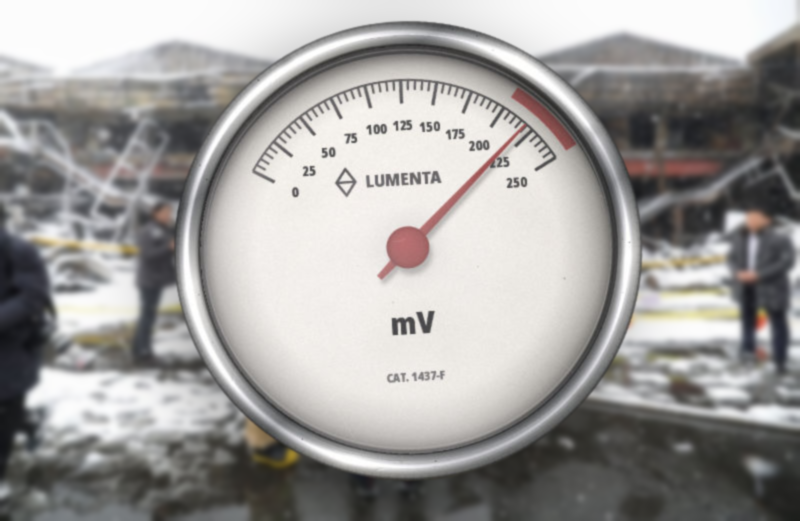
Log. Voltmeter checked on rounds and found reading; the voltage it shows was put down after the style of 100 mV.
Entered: 220 mV
